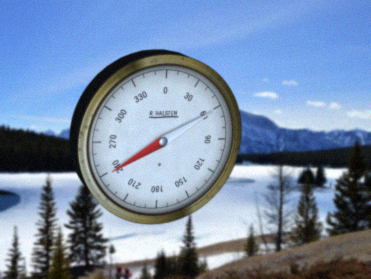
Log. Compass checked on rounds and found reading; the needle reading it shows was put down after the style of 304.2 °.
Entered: 240 °
